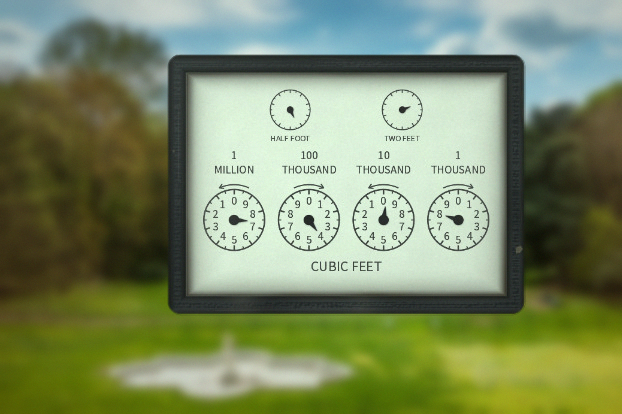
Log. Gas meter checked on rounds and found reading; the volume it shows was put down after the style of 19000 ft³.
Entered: 739800 ft³
